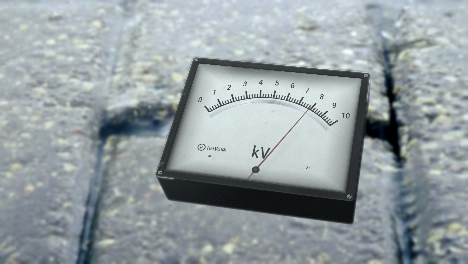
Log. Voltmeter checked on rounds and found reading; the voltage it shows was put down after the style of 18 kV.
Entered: 8 kV
